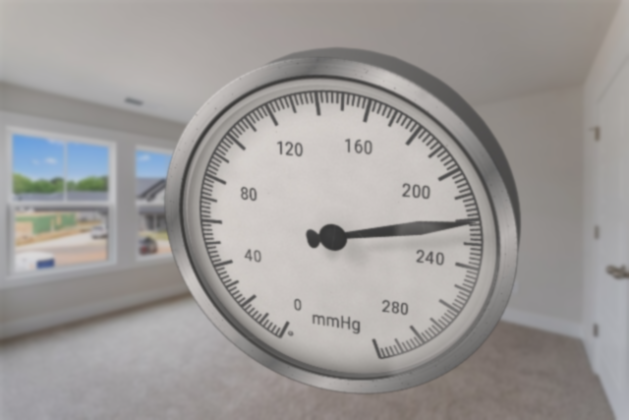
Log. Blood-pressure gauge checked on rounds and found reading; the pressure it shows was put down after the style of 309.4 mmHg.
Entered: 220 mmHg
